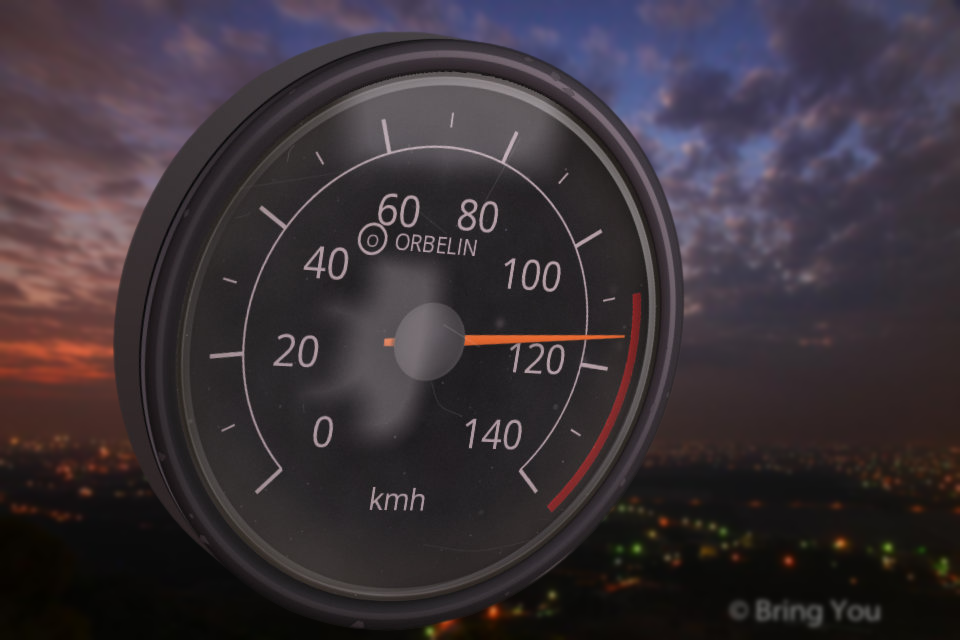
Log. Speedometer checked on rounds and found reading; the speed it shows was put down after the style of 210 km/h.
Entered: 115 km/h
